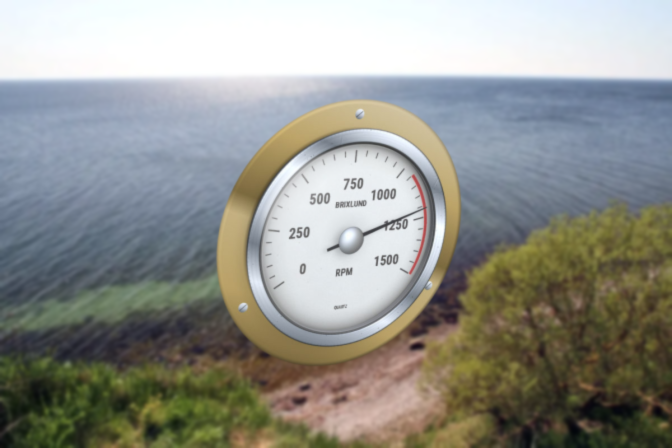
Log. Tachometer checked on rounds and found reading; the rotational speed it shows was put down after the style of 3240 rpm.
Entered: 1200 rpm
